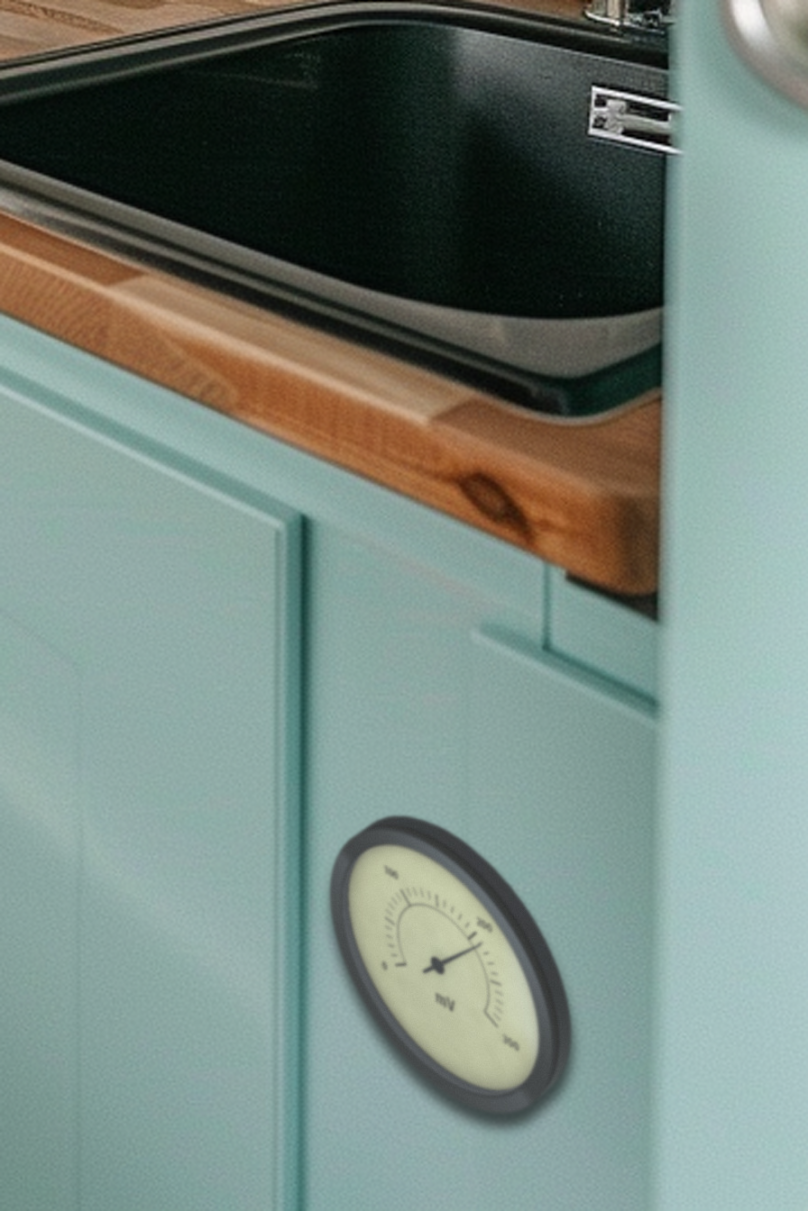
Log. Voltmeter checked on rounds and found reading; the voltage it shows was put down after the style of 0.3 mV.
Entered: 210 mV
